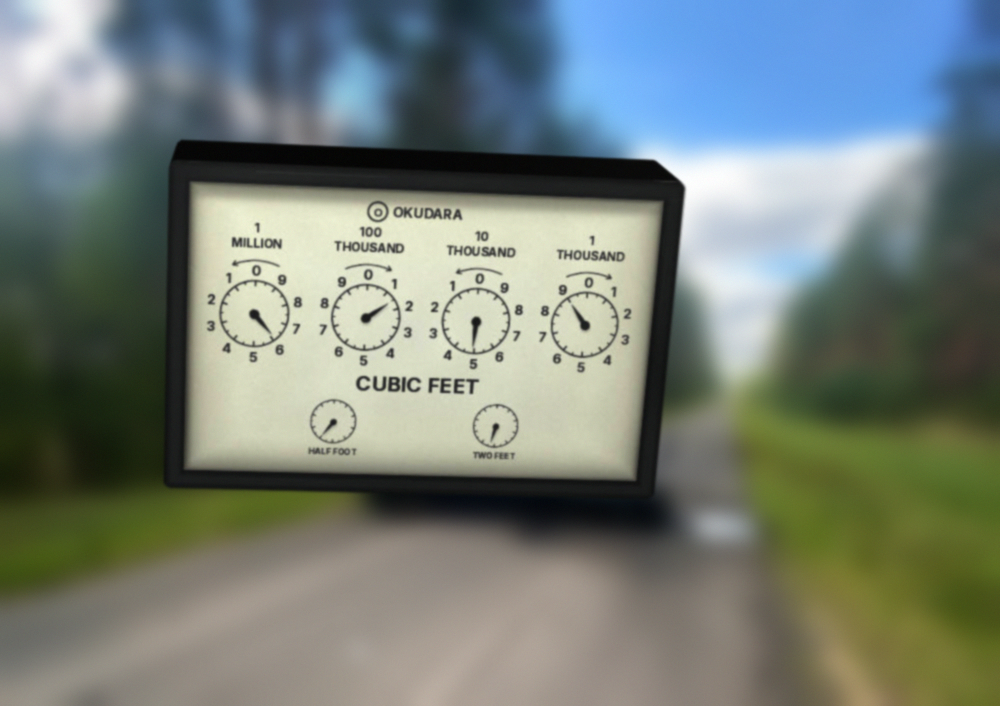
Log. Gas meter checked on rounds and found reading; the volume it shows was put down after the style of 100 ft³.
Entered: 614900 ft³
